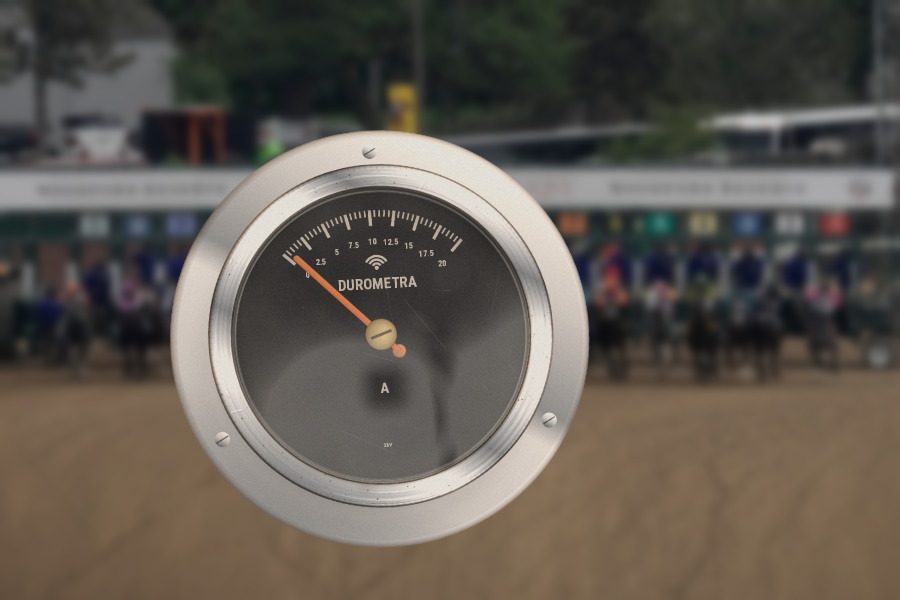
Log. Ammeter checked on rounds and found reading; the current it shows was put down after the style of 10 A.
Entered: 0.5 A
